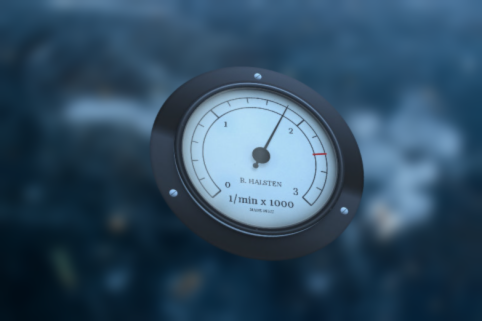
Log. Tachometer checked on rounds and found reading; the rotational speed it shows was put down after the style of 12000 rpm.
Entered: 1800 rpm
